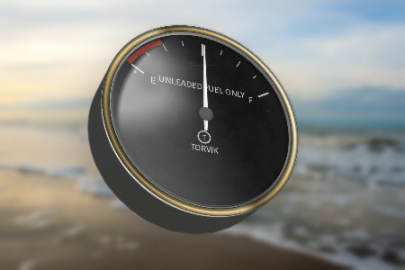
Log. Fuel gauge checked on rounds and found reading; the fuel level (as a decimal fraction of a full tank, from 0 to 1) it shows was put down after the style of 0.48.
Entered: 0.5
